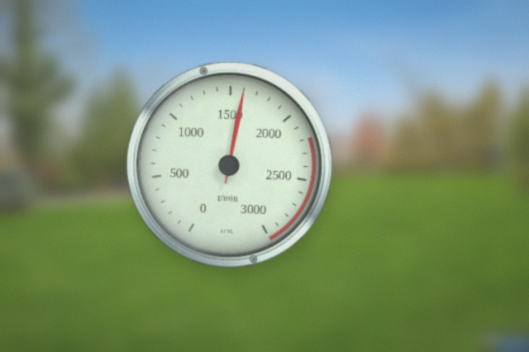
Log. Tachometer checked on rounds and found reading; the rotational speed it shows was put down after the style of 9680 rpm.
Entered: 1600 rpm
